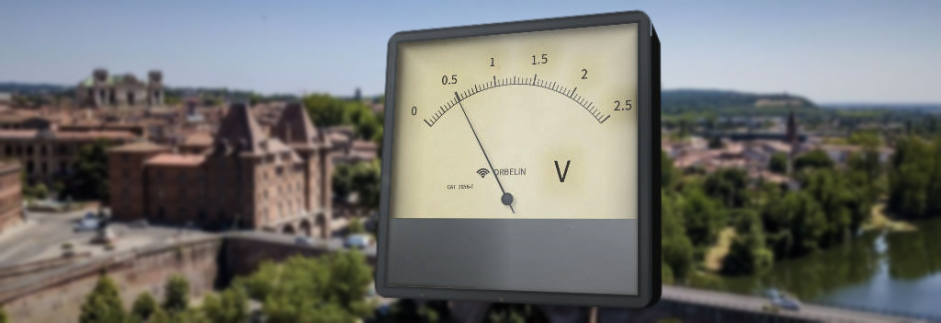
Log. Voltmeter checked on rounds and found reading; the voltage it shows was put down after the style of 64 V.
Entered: 0.5 V
